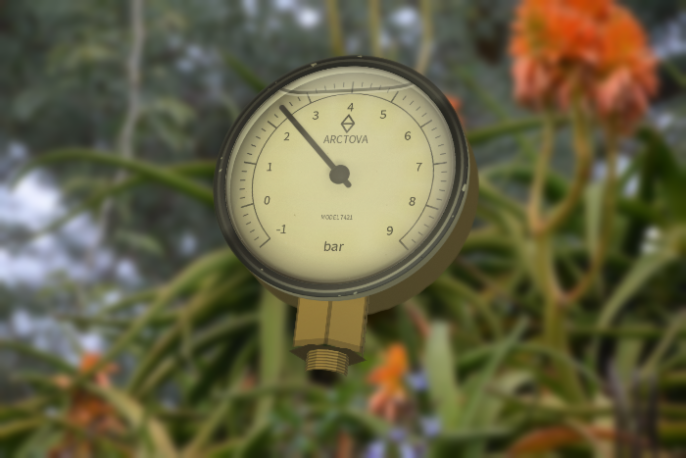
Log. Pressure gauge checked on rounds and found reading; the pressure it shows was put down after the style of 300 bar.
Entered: 2.4 bar
